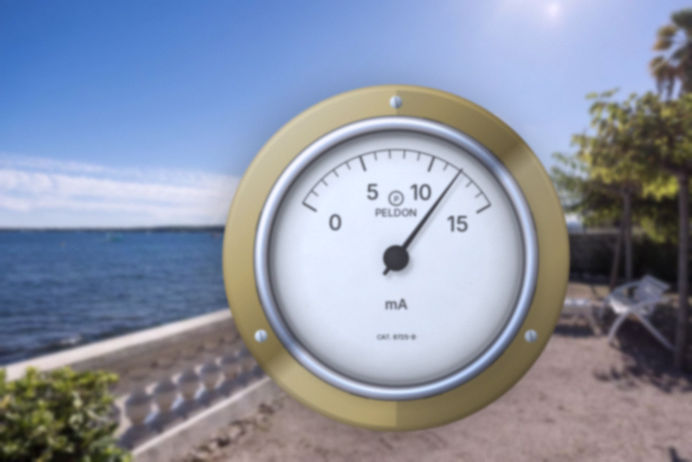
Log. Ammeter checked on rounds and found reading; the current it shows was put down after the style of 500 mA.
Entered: 12 mA
